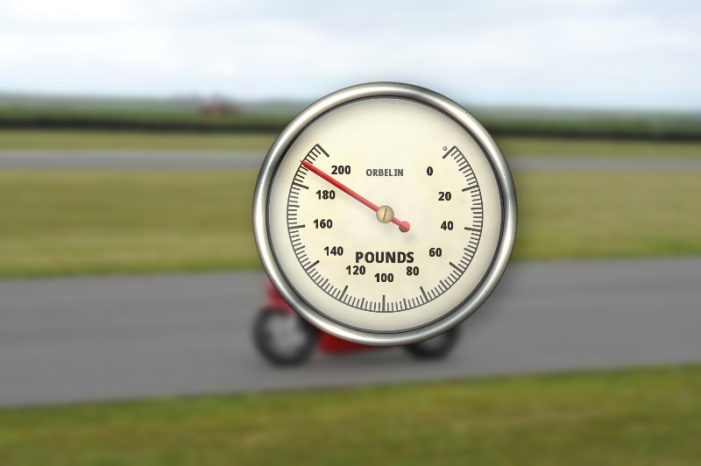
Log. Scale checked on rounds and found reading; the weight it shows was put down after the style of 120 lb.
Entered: 190 lb
